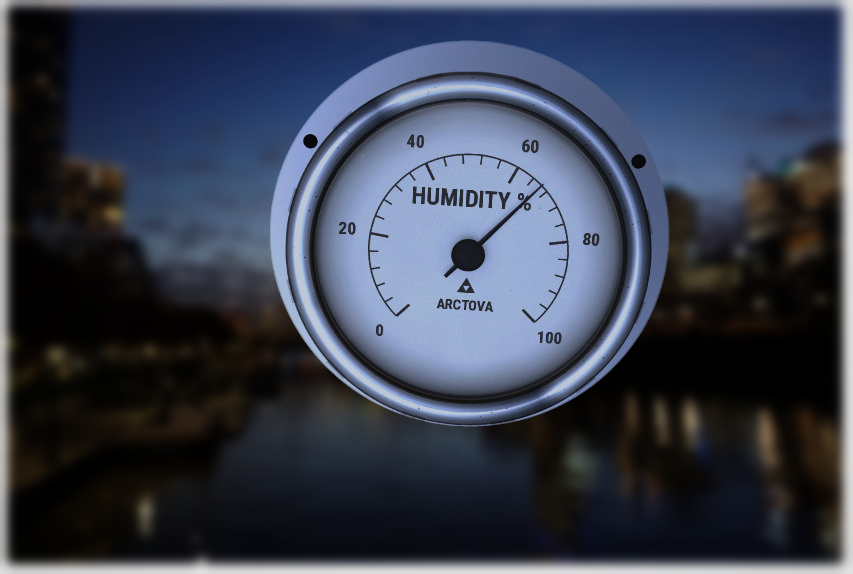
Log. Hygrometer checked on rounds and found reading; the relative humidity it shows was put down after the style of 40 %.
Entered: 66 %
